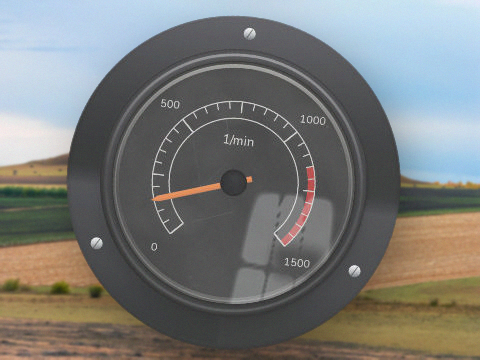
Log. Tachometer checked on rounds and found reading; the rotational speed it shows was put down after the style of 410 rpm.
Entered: 150 rpm
